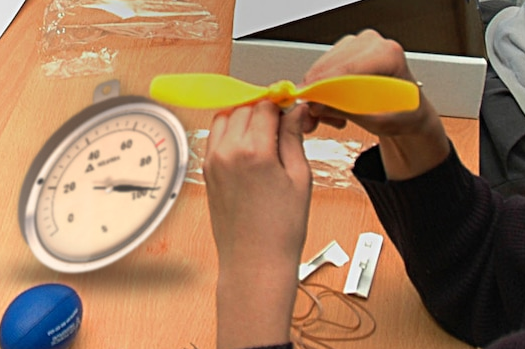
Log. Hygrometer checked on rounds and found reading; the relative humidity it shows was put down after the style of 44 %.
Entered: 96 %
